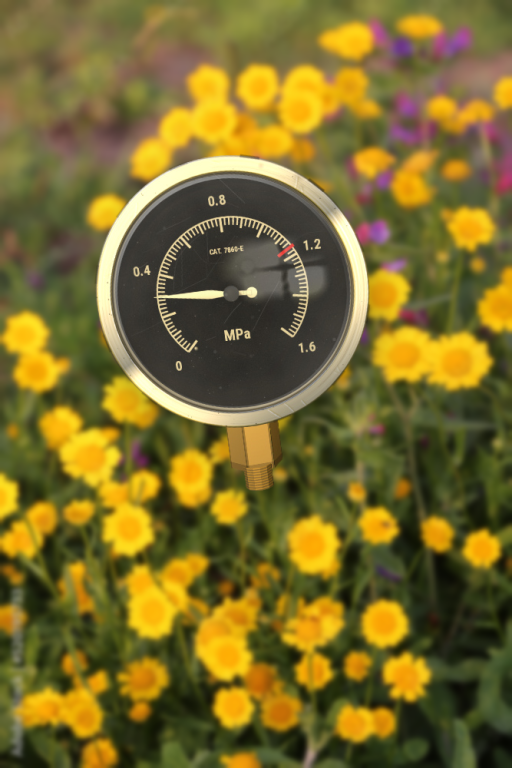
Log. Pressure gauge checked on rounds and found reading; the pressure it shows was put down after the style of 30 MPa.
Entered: 0.3 MPa
